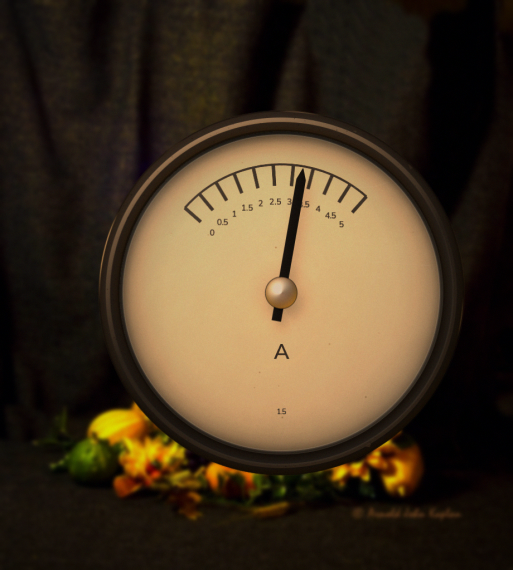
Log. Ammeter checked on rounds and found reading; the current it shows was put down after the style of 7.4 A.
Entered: 3.25 A
